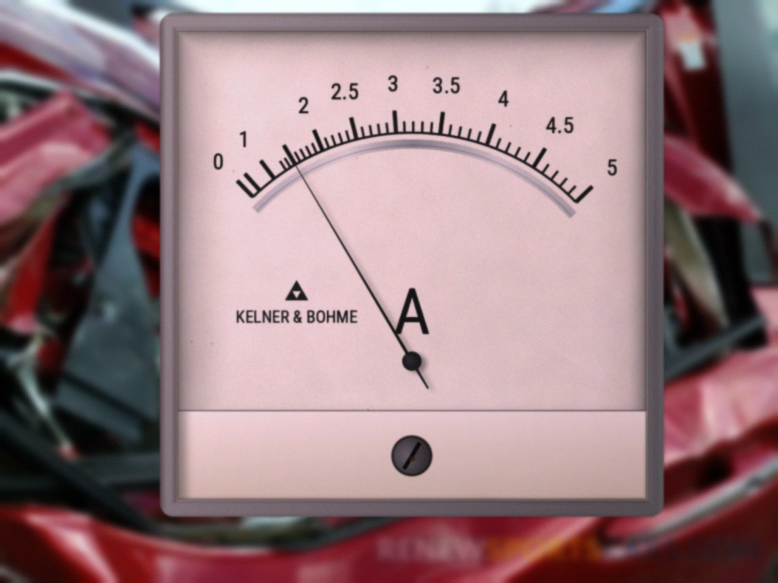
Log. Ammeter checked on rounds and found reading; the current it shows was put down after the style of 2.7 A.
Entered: 1.5 A
